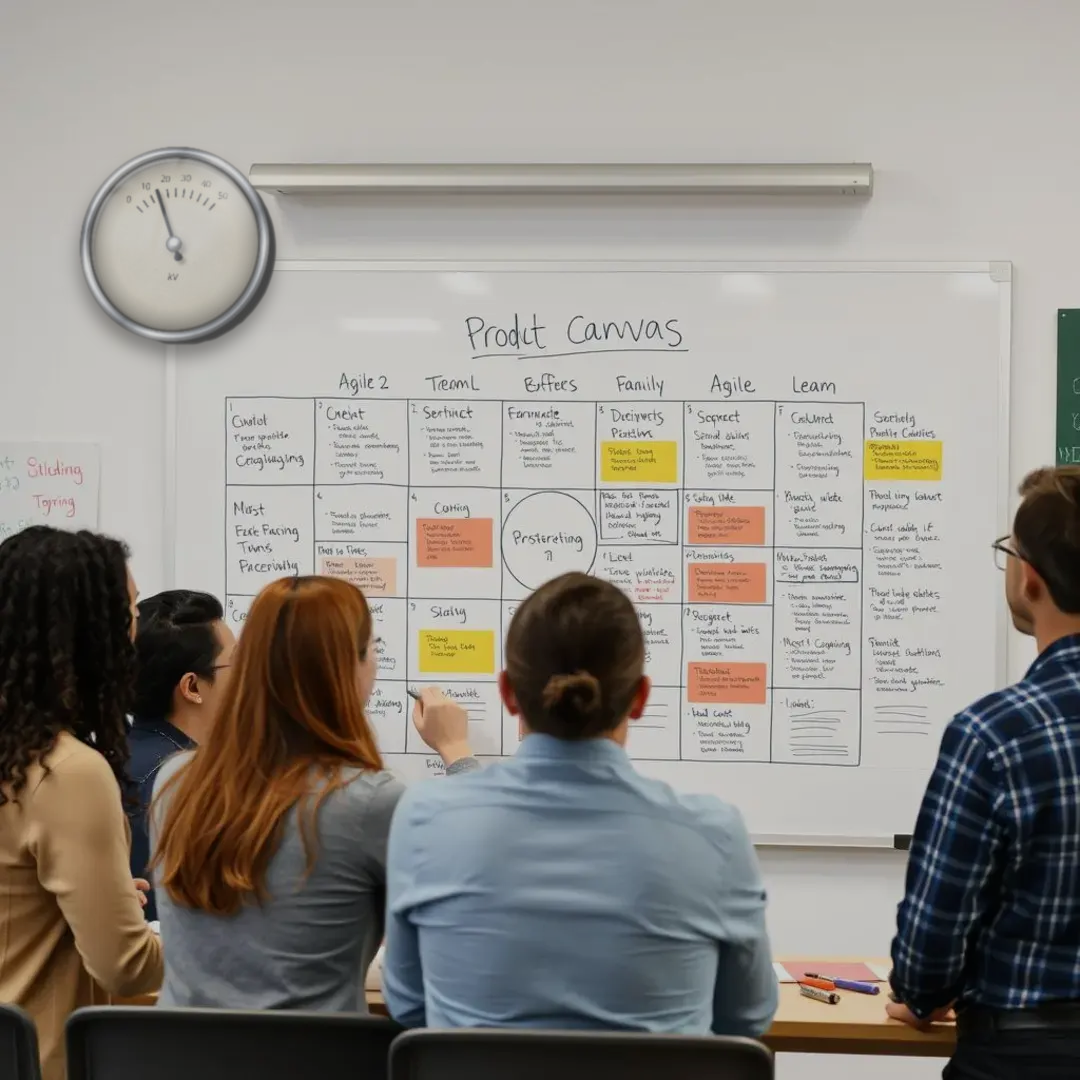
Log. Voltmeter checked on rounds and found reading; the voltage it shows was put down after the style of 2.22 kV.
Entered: 15 kV
